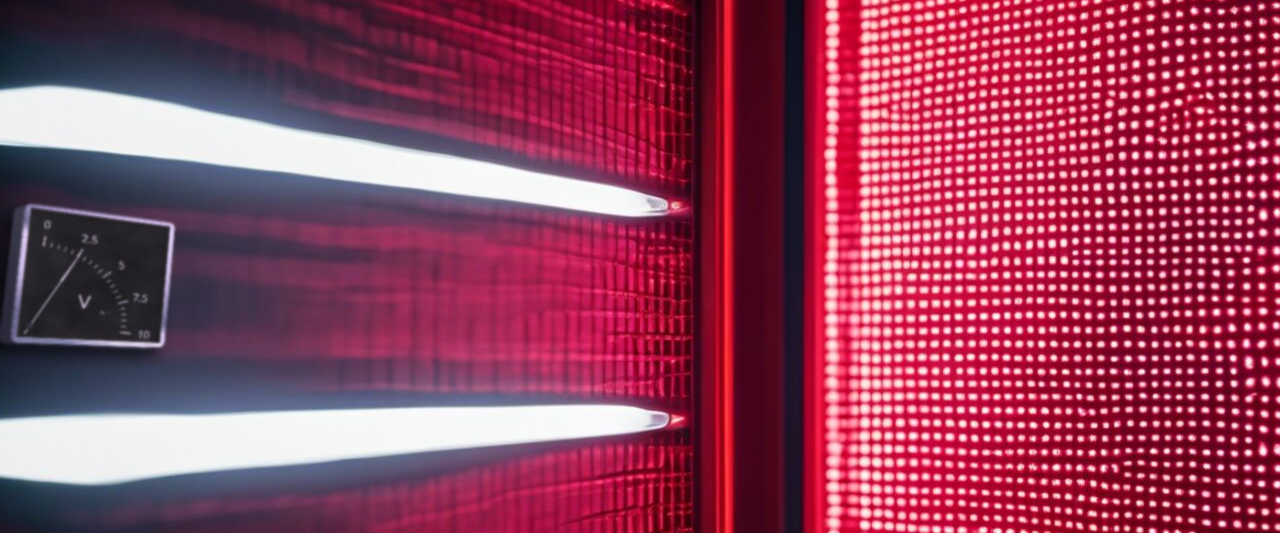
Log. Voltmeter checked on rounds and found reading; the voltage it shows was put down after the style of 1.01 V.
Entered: 2.5 V
